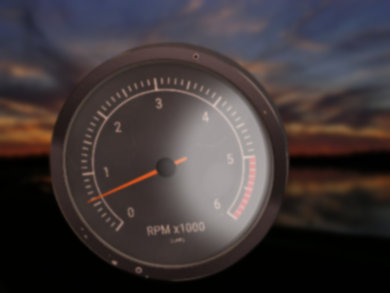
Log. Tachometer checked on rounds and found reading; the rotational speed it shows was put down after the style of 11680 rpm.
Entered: 600 rpm
